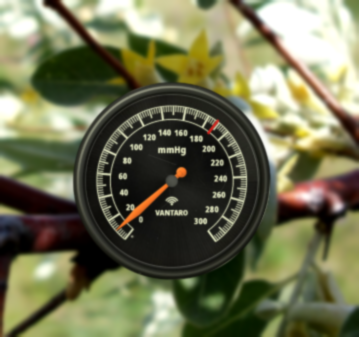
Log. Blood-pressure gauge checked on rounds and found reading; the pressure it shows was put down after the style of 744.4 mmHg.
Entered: 10 mmHg
